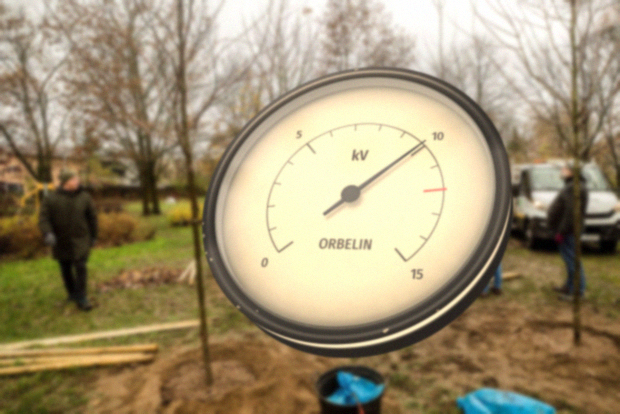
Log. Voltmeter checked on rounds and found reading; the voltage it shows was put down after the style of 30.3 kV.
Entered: 10 kV
